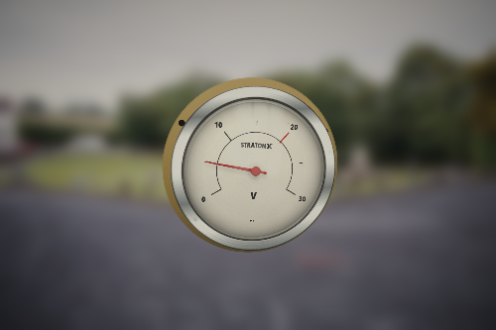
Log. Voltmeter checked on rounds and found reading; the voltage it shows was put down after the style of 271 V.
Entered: 5 V
